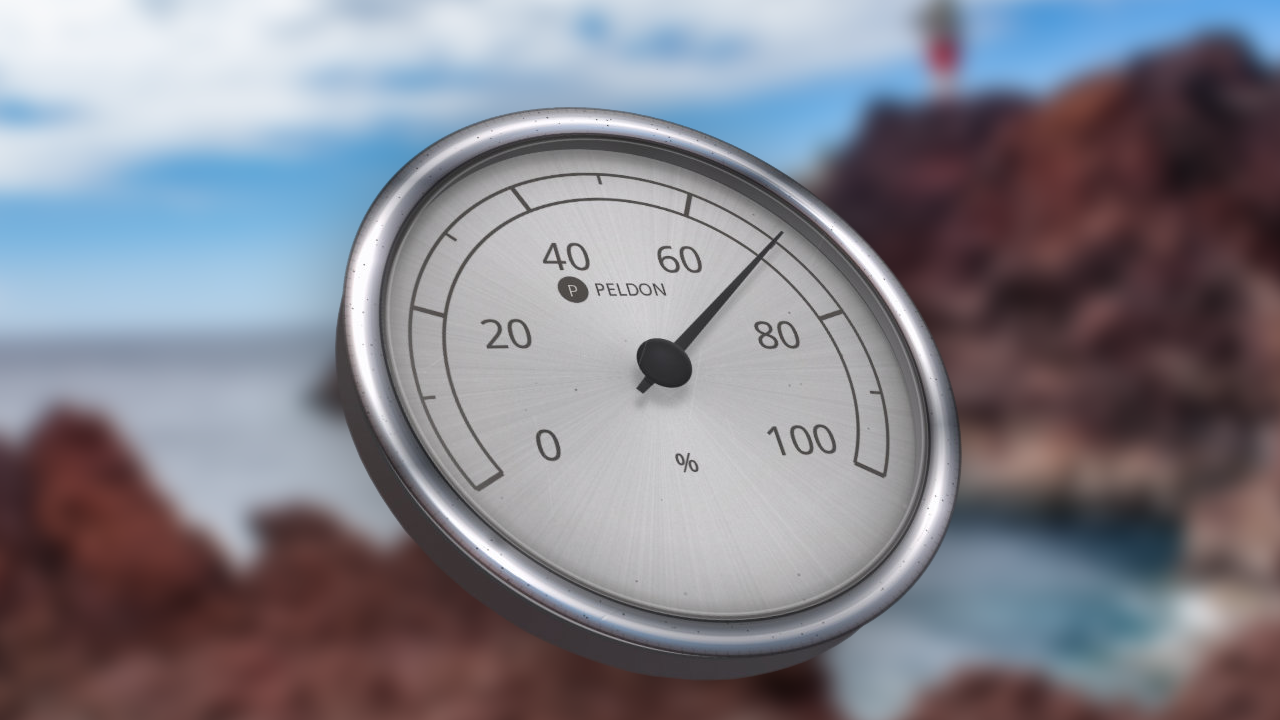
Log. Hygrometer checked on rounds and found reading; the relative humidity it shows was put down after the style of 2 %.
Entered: 70 %
